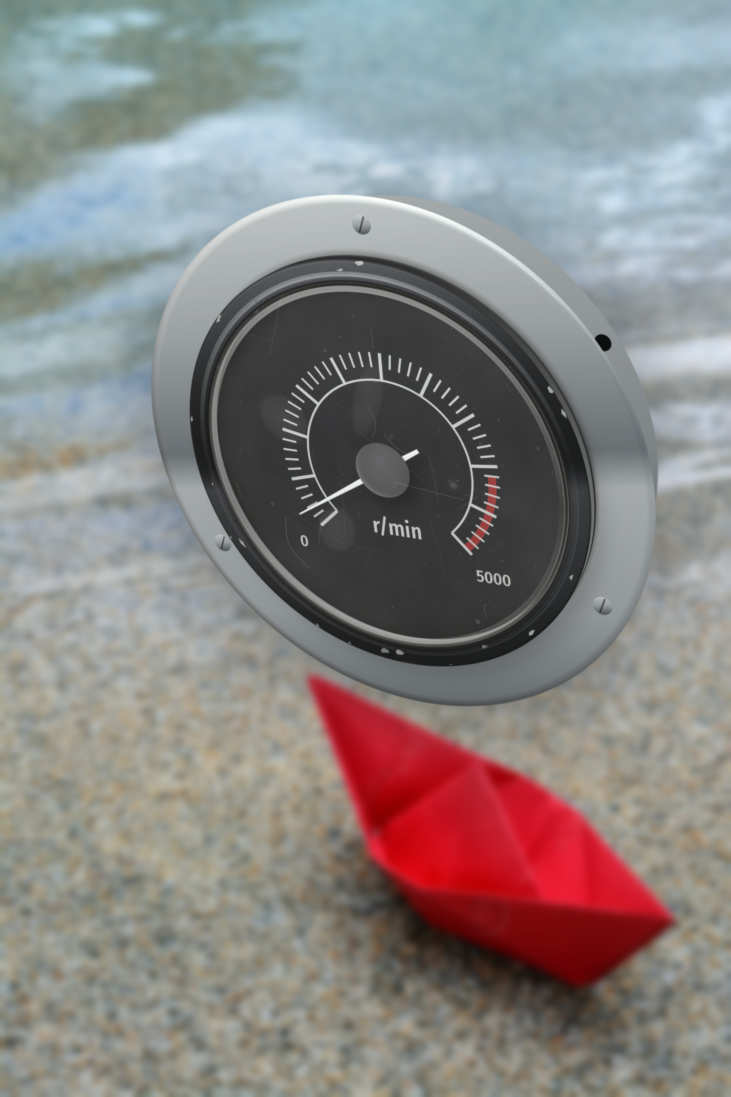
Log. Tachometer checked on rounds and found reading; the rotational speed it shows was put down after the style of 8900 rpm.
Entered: 200 rpm
